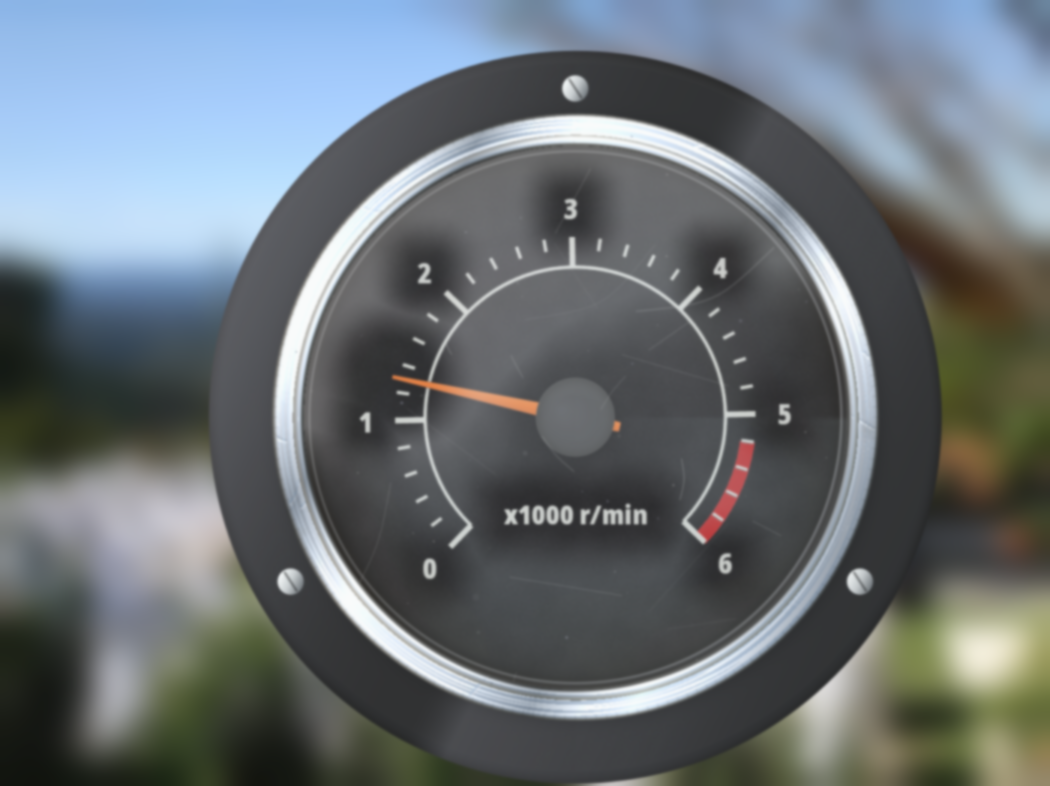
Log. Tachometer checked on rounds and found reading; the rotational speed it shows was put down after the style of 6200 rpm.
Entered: 1300 rpm
